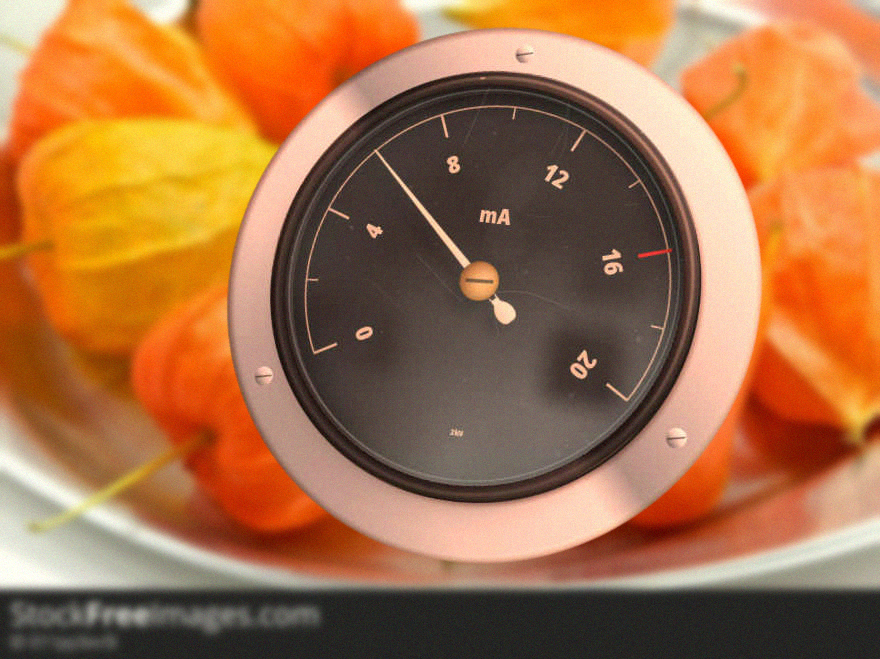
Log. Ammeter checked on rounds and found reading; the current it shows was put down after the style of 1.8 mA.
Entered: 6 mA
